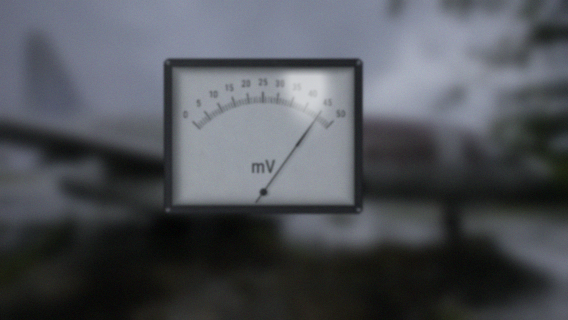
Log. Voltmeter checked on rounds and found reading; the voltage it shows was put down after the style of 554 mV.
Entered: 45 mV
